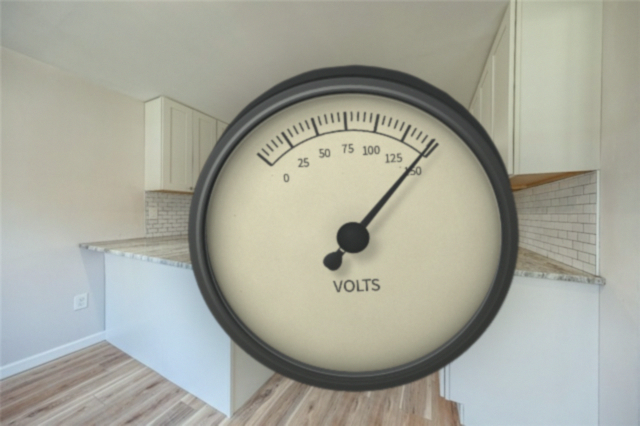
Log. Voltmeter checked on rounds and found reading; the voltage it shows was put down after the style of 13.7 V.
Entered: 145 V
